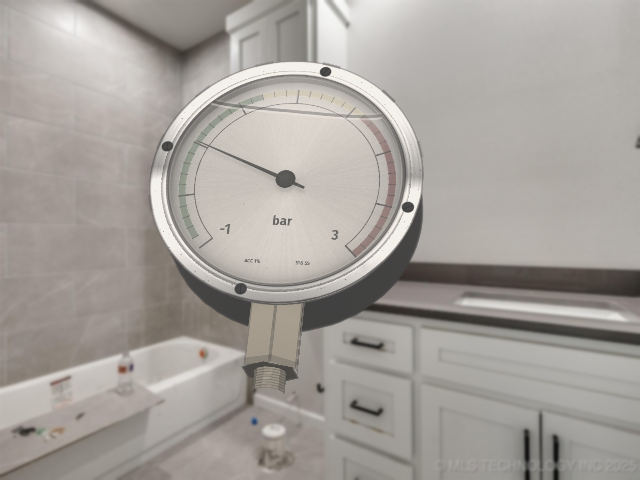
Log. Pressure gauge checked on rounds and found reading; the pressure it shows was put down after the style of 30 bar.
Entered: 0 bar
